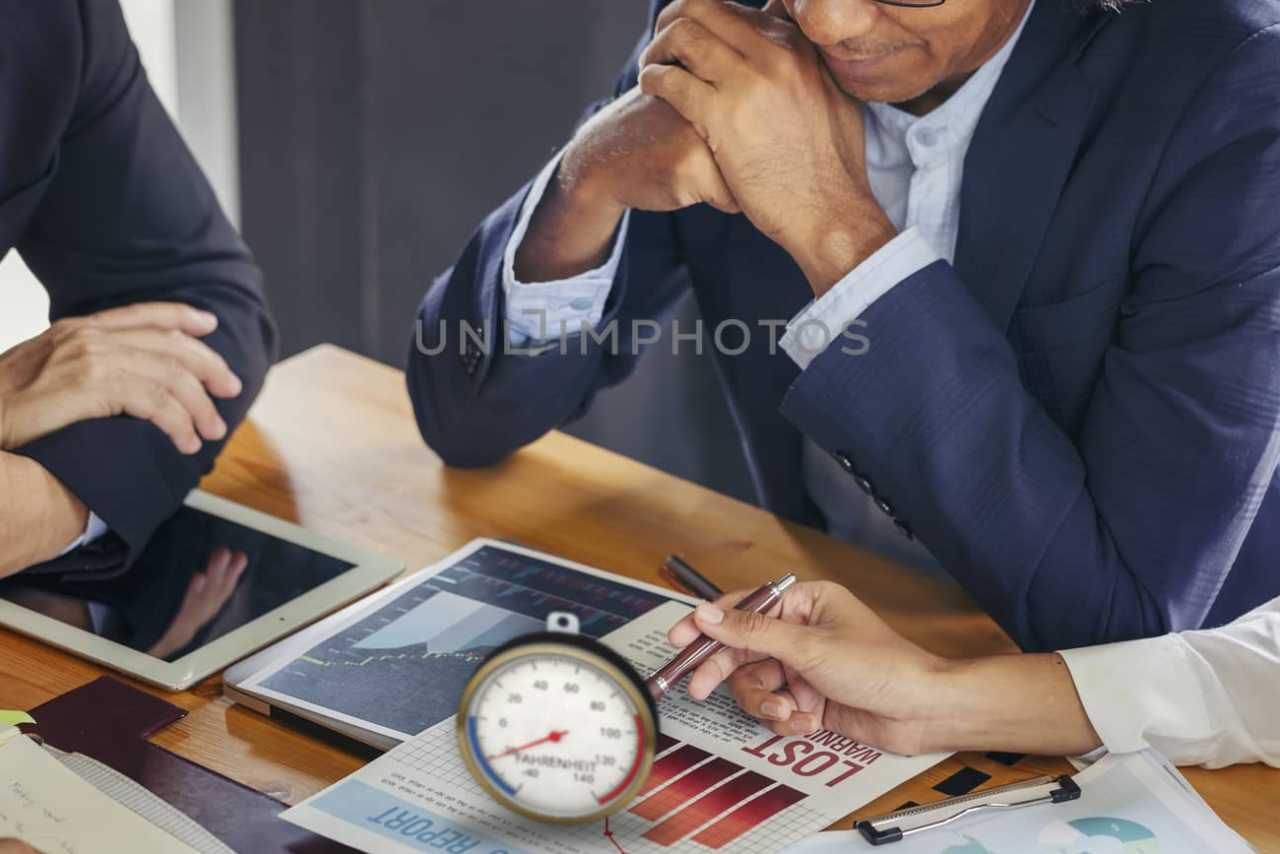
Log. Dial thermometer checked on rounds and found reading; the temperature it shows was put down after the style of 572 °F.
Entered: -20 °F
